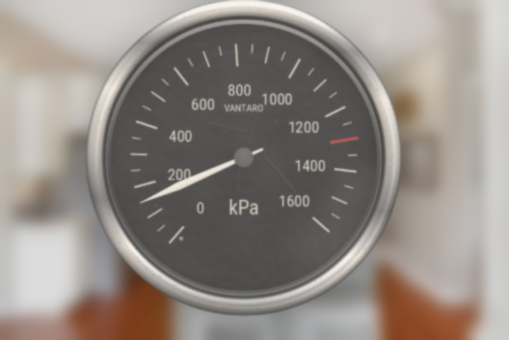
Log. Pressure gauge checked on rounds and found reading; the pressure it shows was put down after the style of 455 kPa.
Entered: 150 kPa
